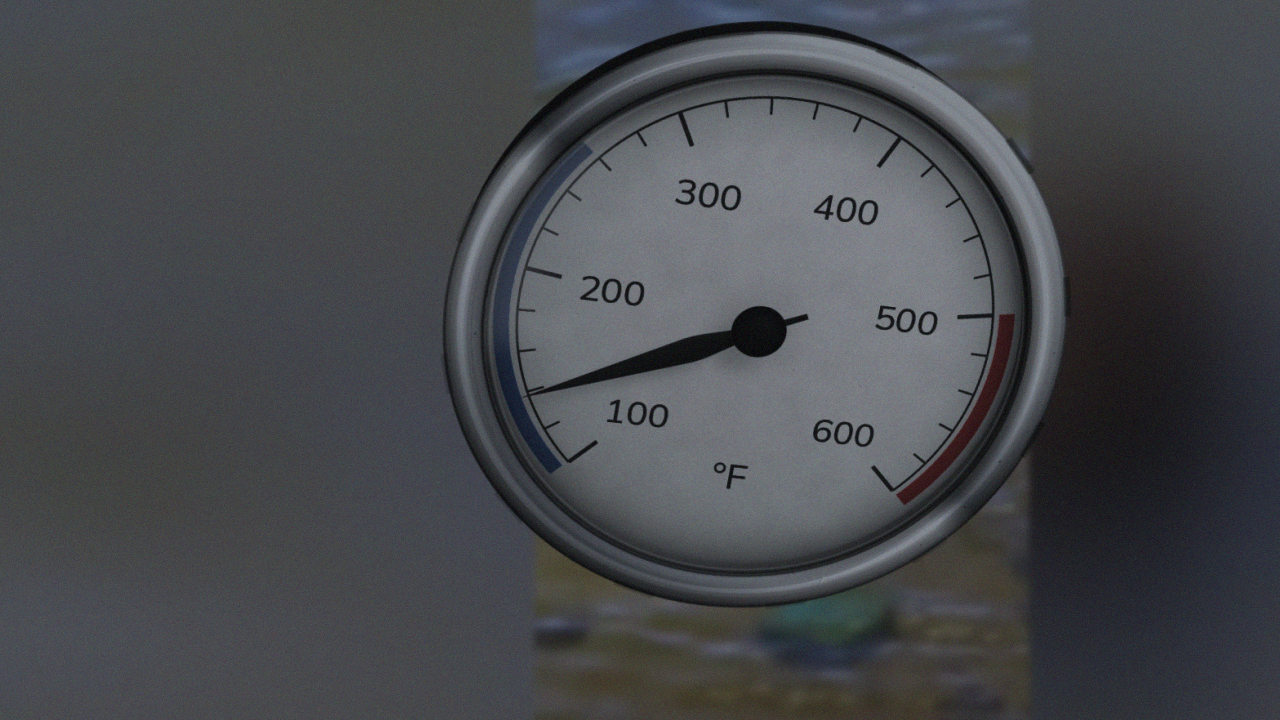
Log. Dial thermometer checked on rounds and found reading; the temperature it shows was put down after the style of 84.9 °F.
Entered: 140 °F
